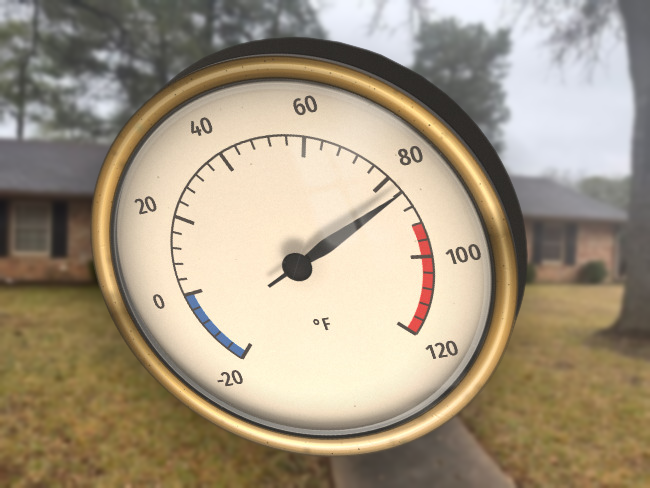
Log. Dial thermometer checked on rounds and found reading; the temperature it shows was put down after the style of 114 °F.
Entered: 84 °F
